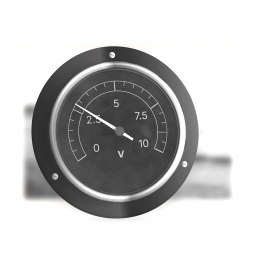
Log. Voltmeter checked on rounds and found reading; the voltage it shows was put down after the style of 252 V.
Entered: 2.75 V
